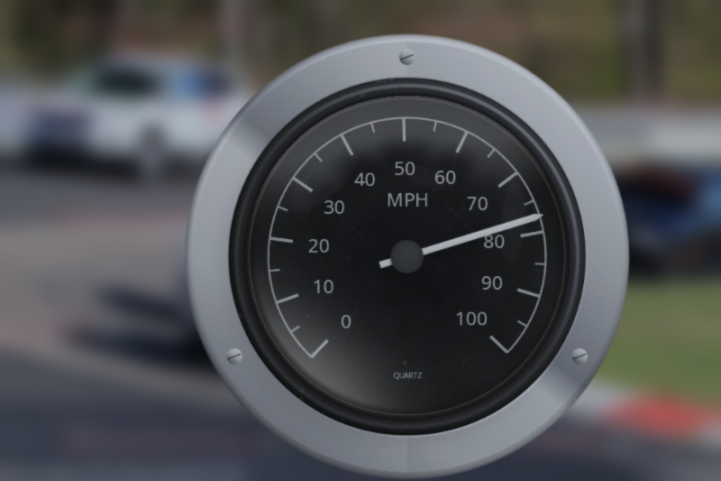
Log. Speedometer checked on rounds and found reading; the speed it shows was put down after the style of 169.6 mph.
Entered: 77.5 mph
